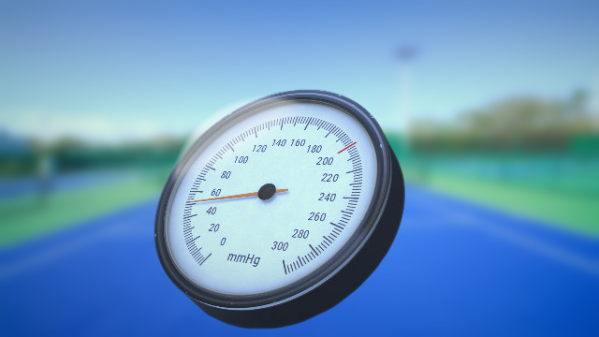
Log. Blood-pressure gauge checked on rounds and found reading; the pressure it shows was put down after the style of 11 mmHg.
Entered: 50 mmHg
